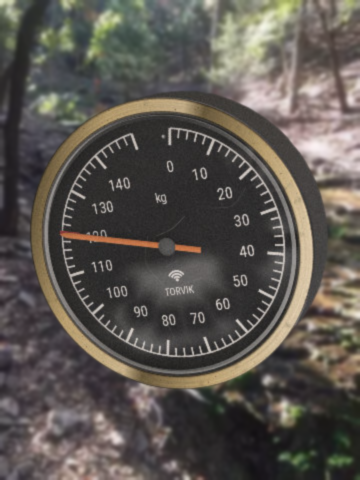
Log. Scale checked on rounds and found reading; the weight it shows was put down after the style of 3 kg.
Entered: 120 kg
